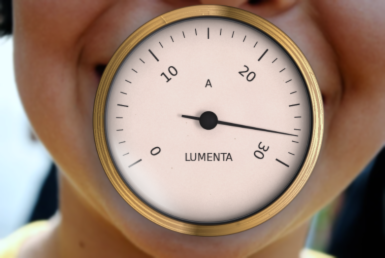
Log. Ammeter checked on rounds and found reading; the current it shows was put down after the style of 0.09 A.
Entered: 27.5 A
